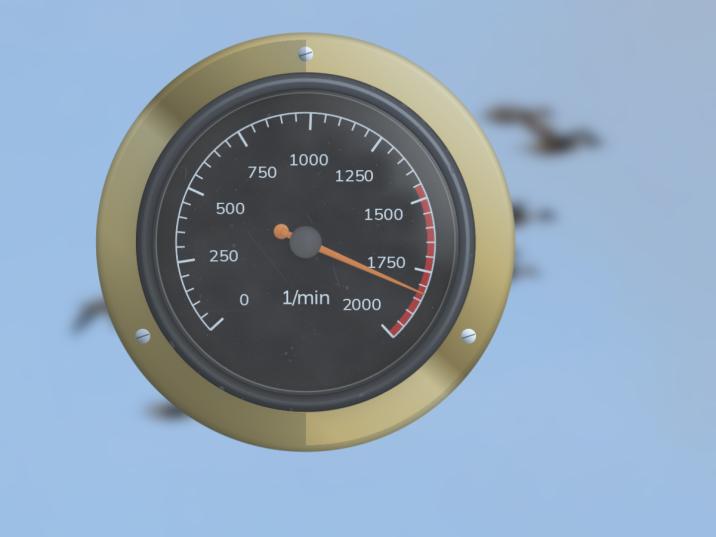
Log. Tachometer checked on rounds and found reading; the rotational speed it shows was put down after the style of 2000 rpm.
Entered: 1825 rpm
